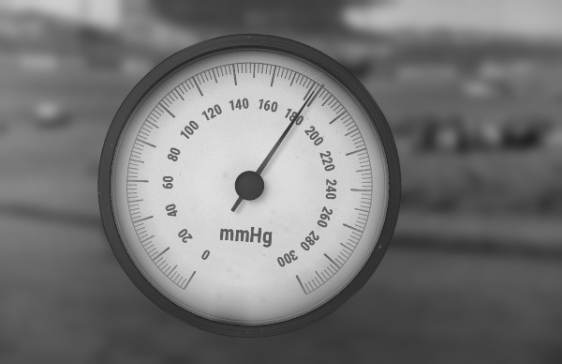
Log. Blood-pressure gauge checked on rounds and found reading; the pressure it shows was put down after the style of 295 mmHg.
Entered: 182 mmHg
